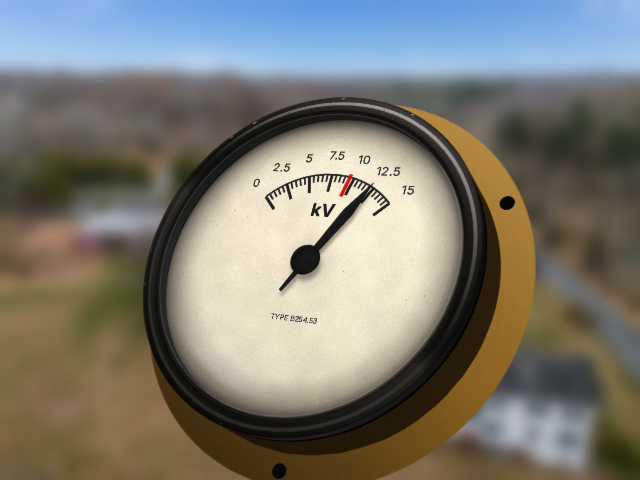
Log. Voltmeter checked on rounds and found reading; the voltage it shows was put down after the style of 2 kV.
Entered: 12.5 kV
